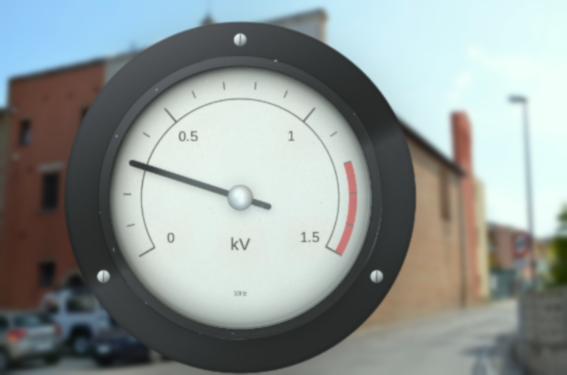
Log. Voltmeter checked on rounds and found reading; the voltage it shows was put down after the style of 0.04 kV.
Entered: 0.3 kV
